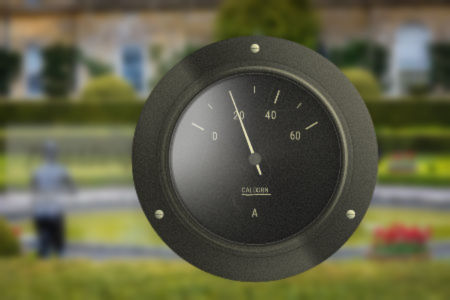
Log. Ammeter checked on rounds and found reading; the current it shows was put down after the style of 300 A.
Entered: 20 A
